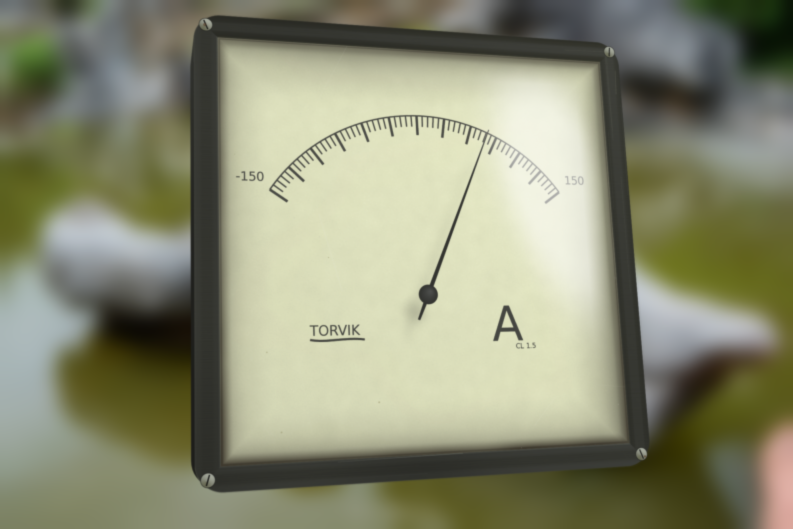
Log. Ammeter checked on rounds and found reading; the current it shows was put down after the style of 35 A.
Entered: 65 A
